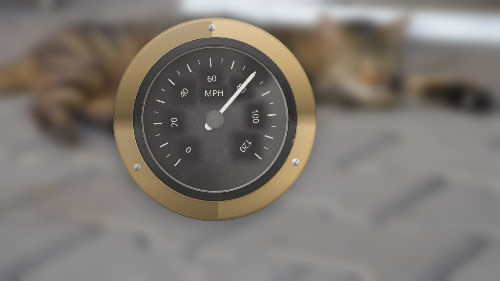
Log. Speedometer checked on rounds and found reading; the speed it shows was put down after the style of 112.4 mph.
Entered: 80 mph
